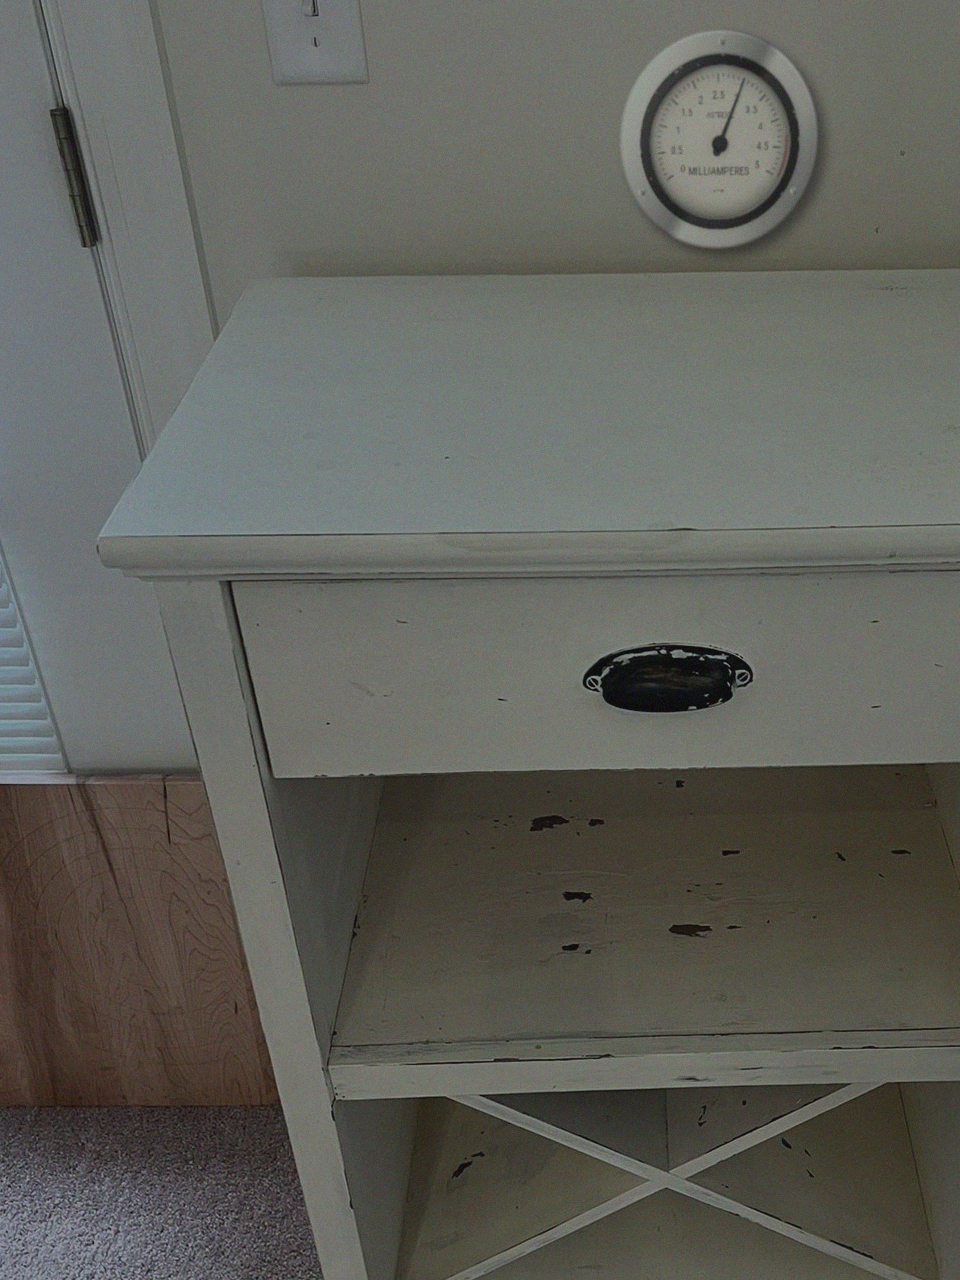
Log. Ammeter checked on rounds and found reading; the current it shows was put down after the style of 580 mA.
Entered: 3 mA
